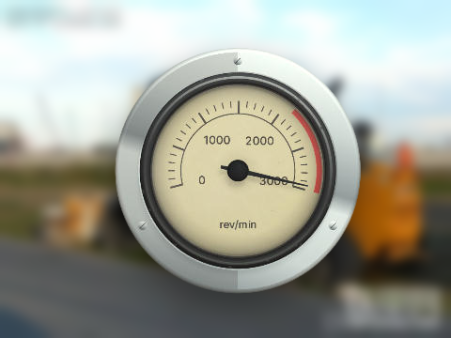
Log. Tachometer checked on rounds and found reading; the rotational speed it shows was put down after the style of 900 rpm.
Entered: 2950 rpm
